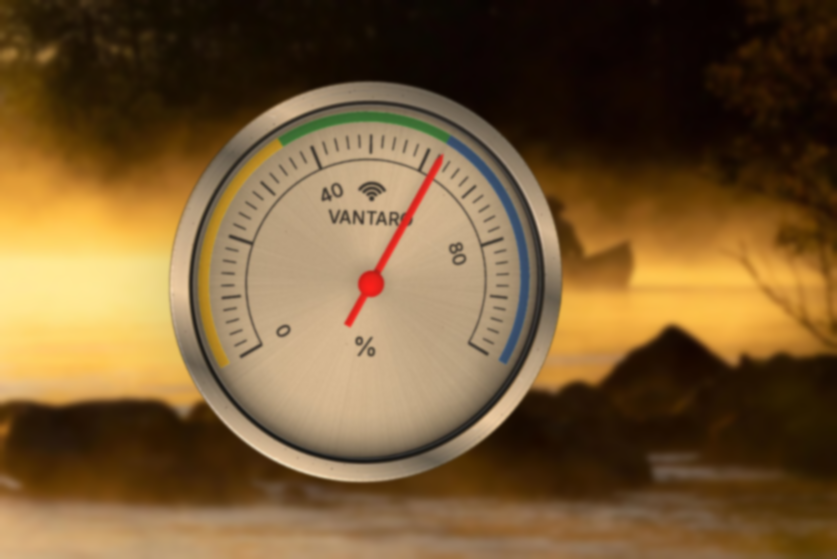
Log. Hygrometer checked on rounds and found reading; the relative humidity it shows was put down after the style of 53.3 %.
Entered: 62 %
